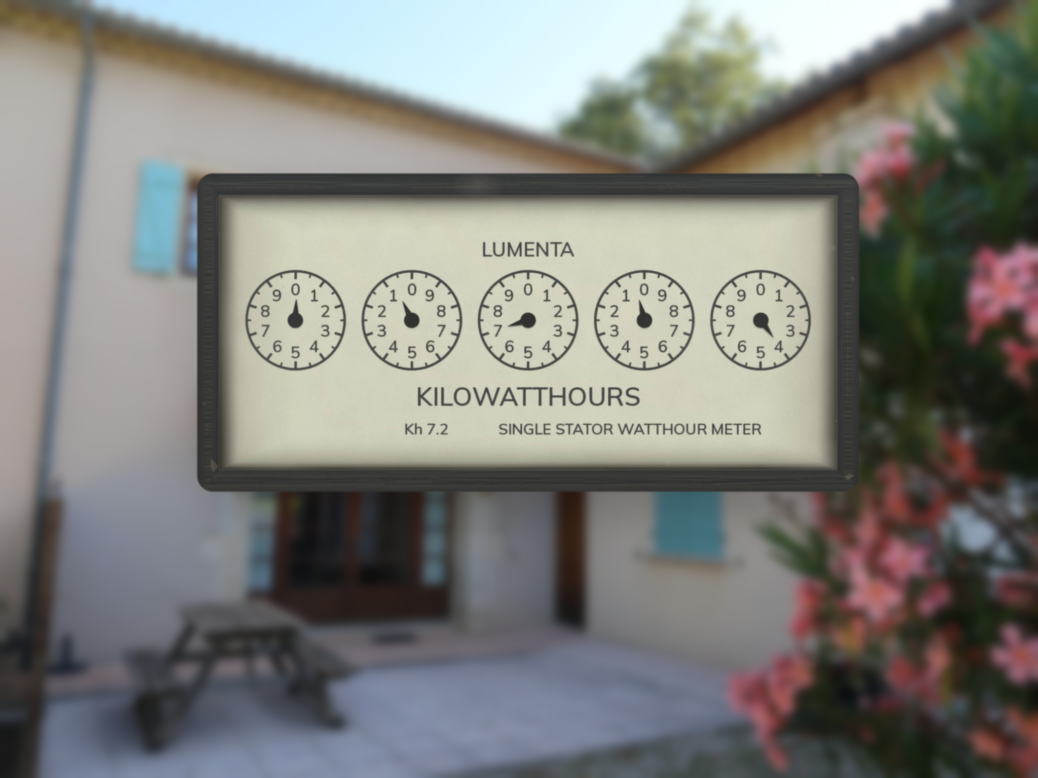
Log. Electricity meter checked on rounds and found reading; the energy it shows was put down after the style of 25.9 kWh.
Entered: 704 kWh
